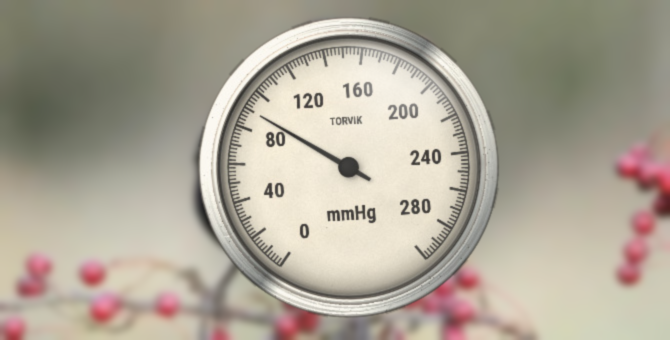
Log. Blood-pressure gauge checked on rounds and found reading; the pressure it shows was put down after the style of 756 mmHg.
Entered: 90 mmHg
